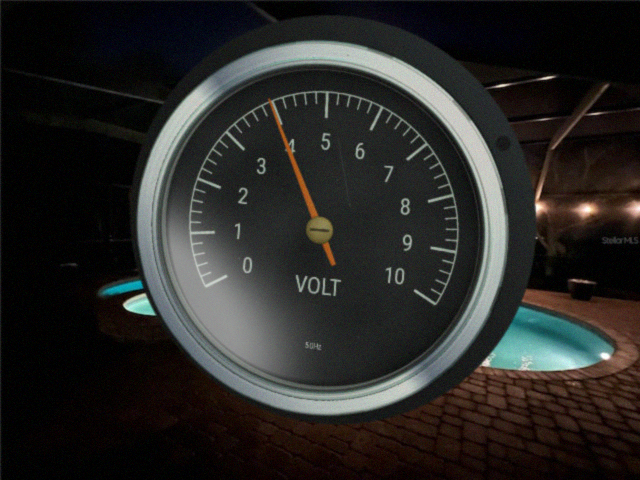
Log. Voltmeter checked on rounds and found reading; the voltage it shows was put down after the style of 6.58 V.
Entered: 4 V
